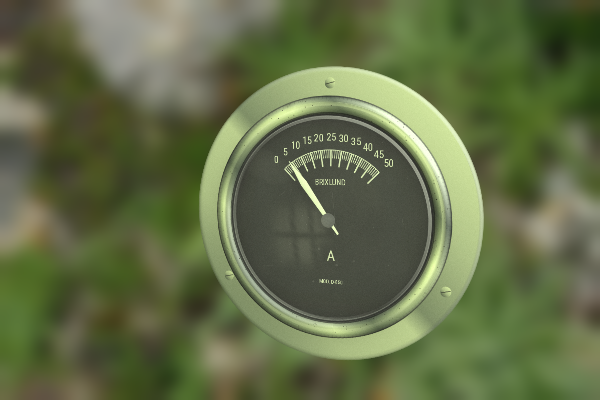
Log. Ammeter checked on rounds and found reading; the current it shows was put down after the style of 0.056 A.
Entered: 5 A
